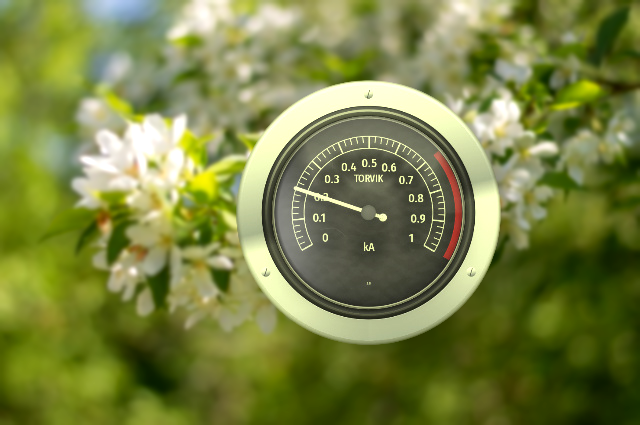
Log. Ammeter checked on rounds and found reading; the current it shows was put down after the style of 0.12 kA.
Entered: 0.2 kA
